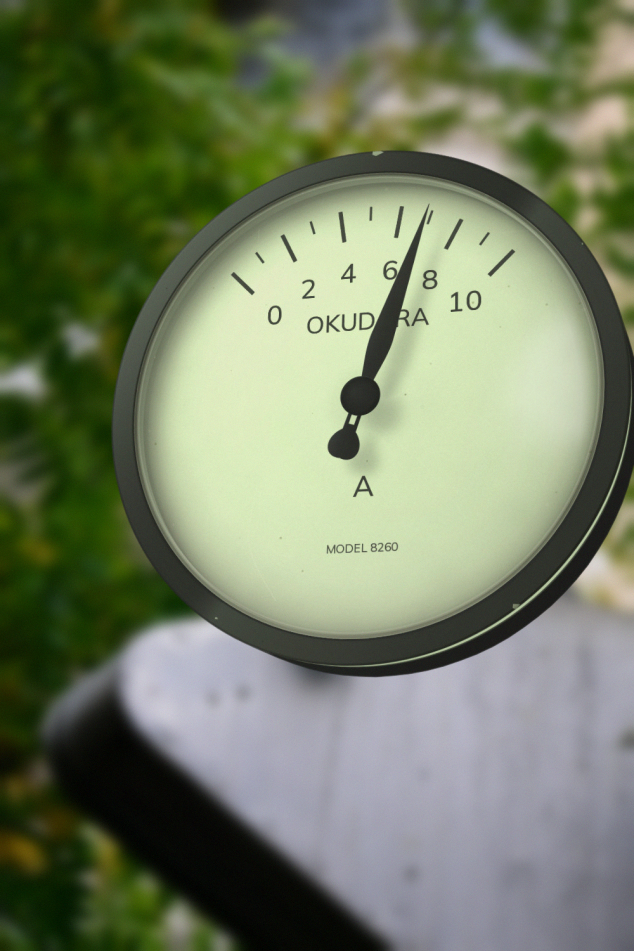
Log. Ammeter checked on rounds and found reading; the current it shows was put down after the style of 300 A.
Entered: 7 A
